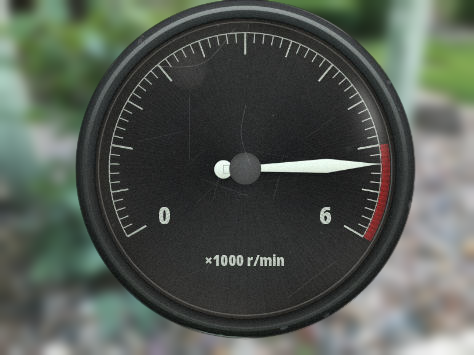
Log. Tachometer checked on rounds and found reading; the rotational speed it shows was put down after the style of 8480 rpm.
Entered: 5200 rpm
